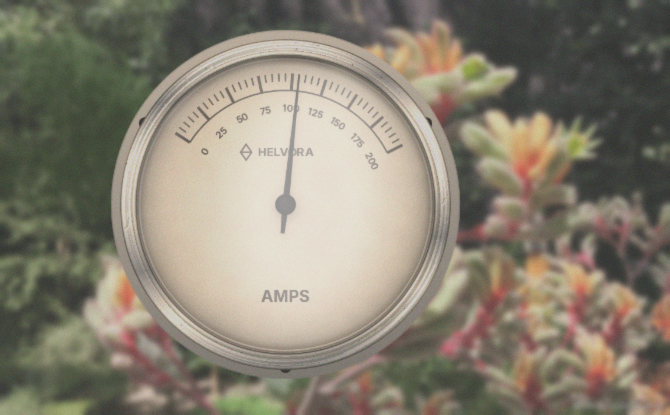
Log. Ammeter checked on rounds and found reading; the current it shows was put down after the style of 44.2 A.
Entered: 105 A
